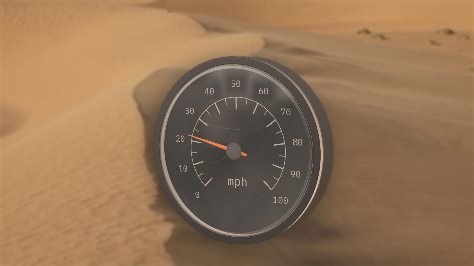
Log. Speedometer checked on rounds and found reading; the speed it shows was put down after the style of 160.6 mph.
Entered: 22.5 mph
